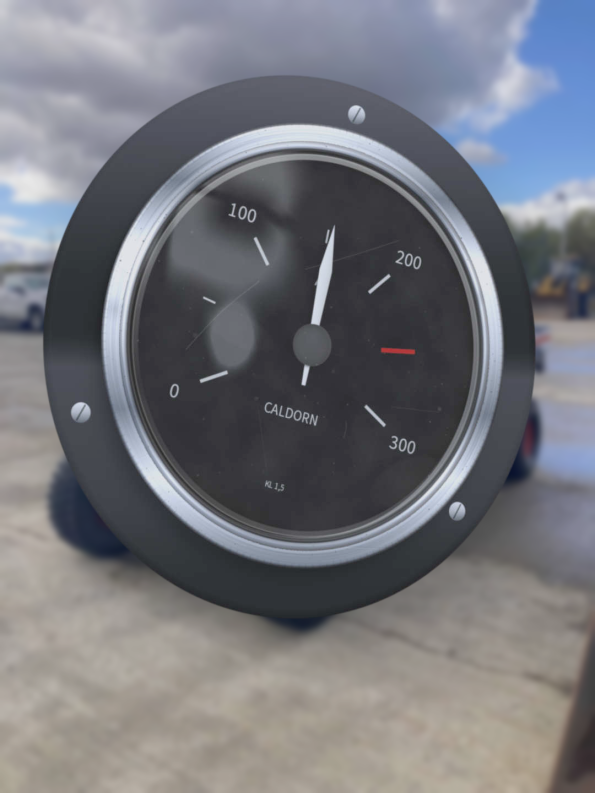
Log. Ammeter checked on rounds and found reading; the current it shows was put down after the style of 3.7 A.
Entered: 150 A
